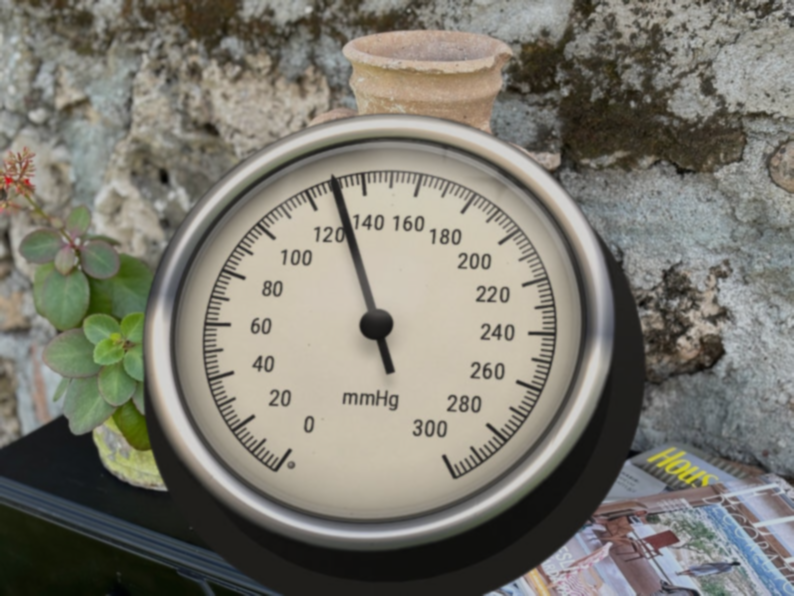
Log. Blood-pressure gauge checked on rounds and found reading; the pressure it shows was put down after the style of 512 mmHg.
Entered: 130 mmHg
